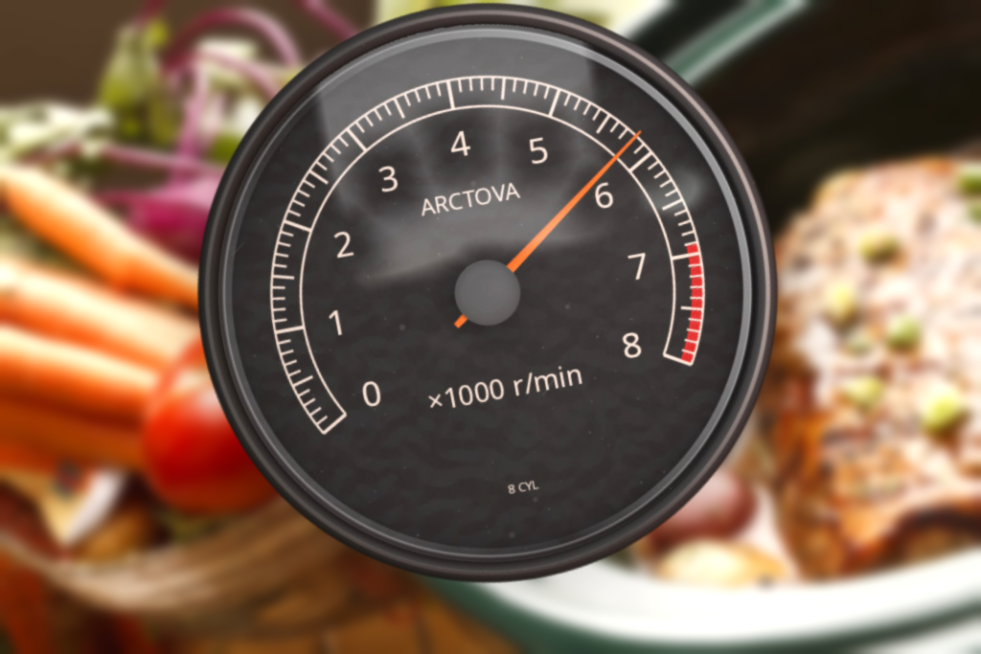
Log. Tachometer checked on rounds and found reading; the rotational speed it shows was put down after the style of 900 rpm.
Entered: 5800 rpm
